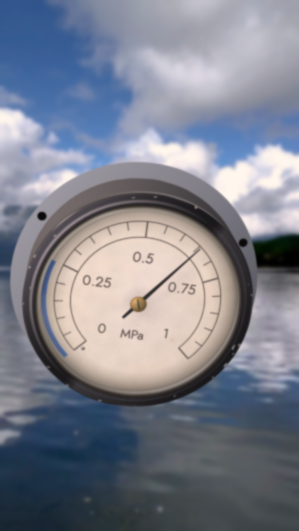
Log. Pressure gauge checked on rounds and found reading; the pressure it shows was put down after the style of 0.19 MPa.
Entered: 0.65 MPa
